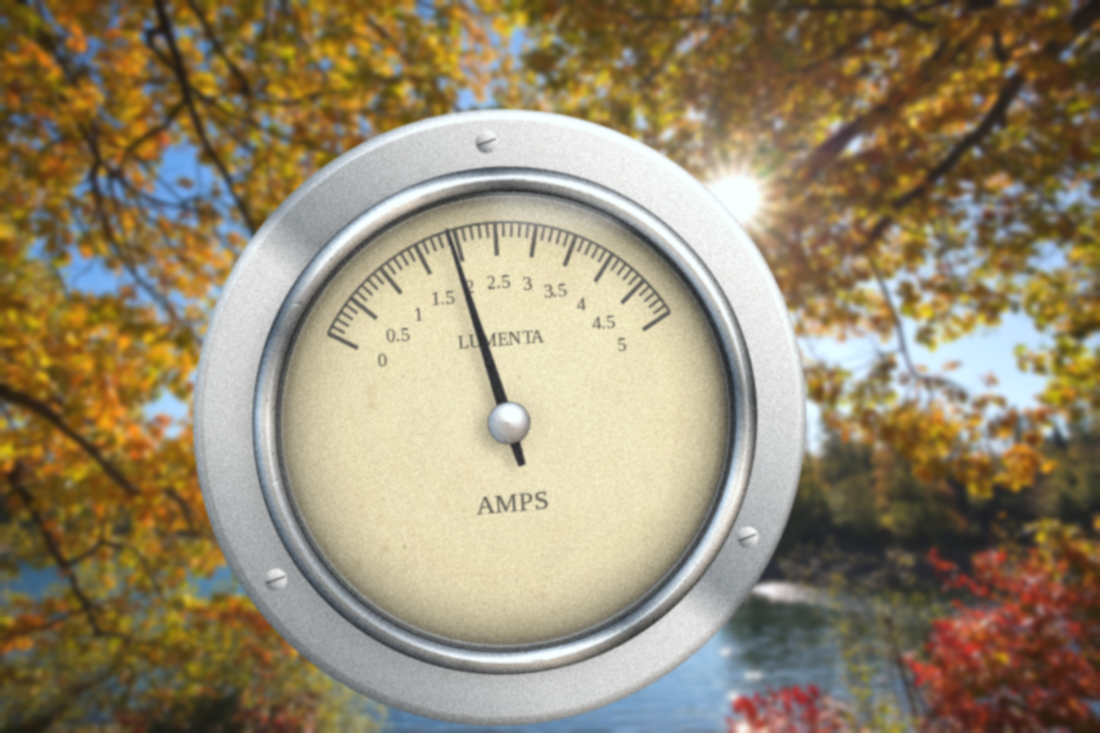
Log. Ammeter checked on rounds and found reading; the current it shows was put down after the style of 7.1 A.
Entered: 1.9 A
